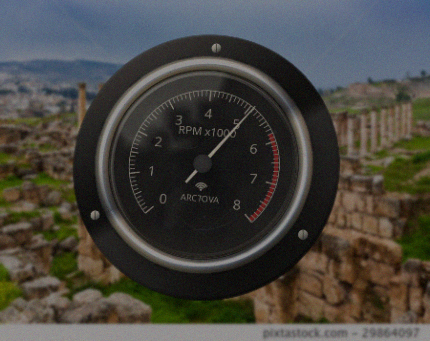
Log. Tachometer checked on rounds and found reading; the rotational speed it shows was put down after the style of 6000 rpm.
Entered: 5100 rpm
